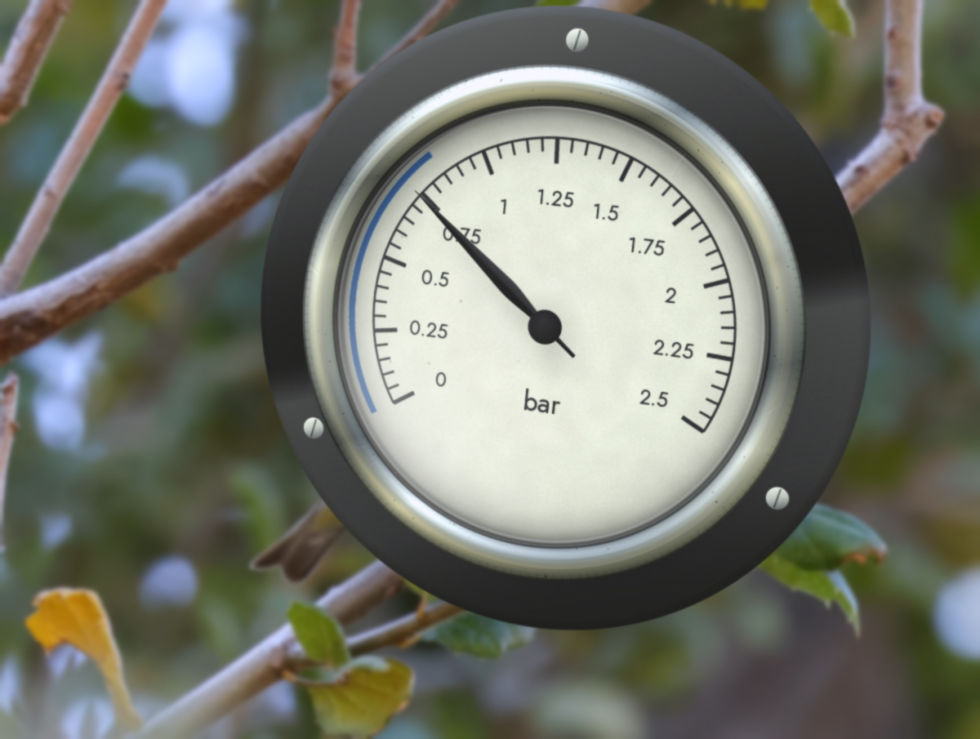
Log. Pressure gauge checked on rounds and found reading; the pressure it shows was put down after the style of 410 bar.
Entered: 0.75 bar
